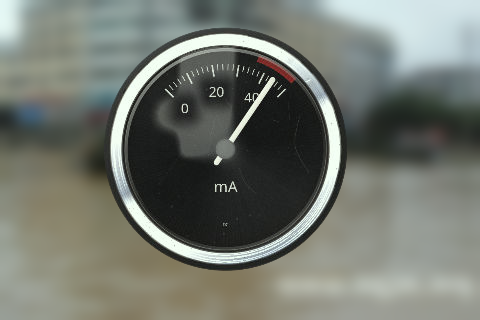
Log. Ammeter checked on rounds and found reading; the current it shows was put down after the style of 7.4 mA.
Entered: 44 mA
